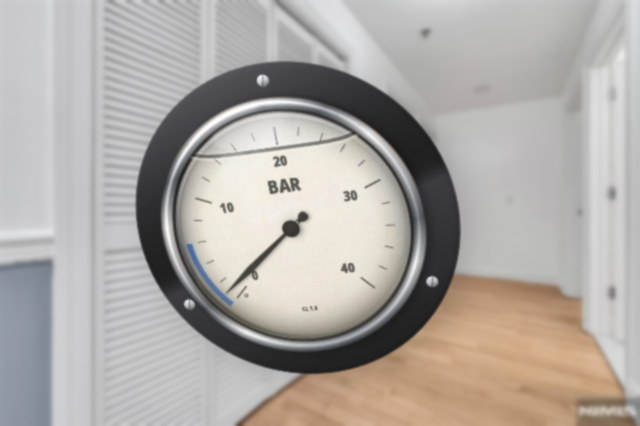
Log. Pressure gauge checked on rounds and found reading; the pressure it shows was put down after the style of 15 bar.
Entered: 1 bar
